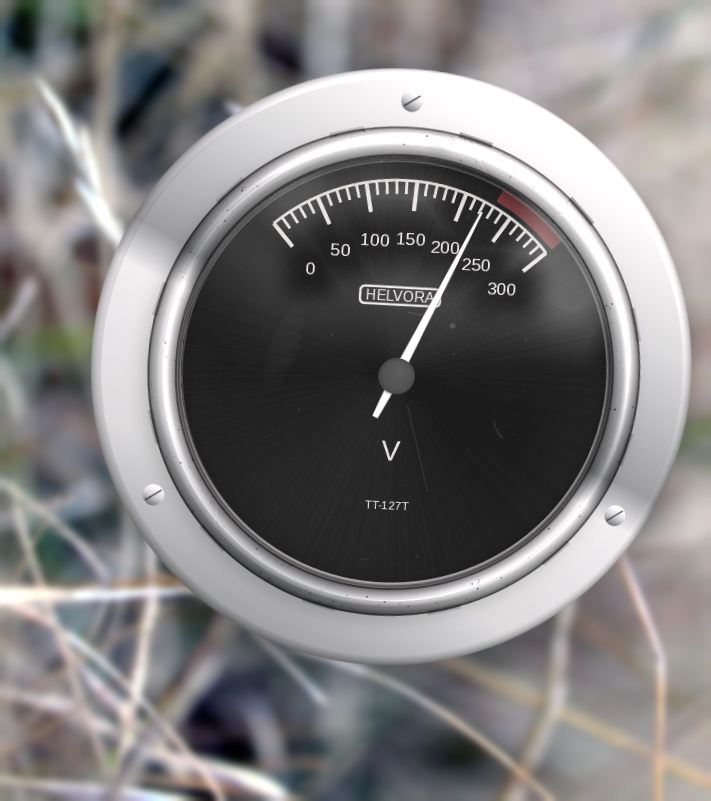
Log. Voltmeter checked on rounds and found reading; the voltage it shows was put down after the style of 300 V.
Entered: 220 V
